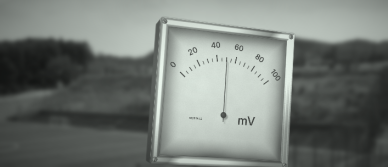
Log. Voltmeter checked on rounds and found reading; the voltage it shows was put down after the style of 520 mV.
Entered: 50 mV
